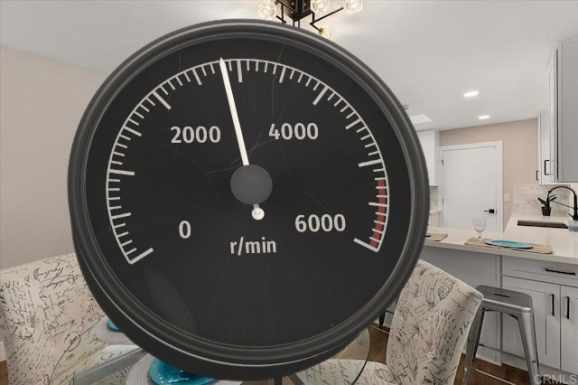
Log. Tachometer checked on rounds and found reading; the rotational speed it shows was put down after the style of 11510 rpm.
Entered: 2800 rpm
